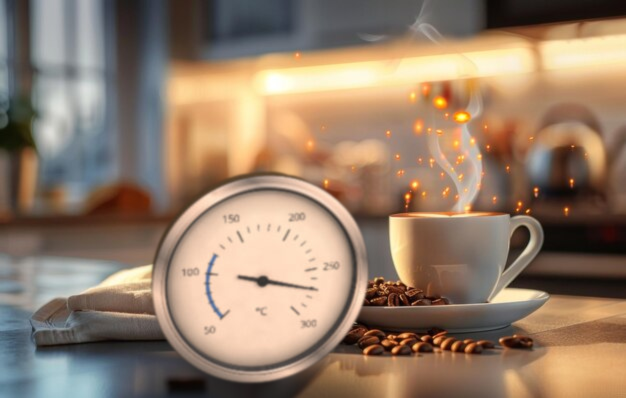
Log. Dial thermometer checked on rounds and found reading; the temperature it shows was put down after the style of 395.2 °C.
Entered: 270 °C
